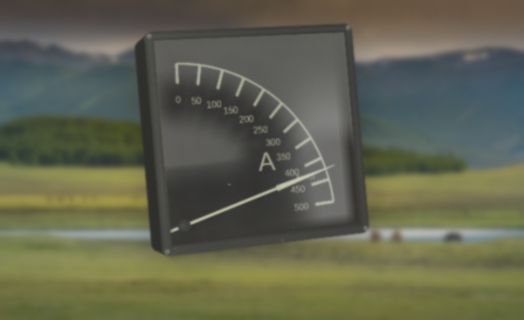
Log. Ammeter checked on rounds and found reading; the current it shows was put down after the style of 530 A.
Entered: 425 A
